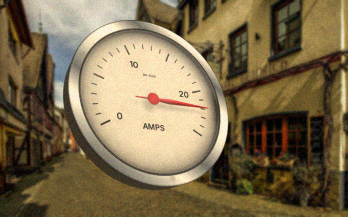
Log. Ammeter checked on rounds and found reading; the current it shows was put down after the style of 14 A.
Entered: 22 A
